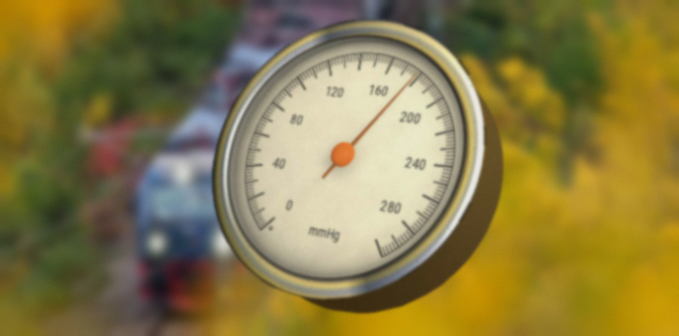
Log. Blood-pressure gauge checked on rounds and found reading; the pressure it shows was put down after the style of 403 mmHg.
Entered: 180 mmHg
